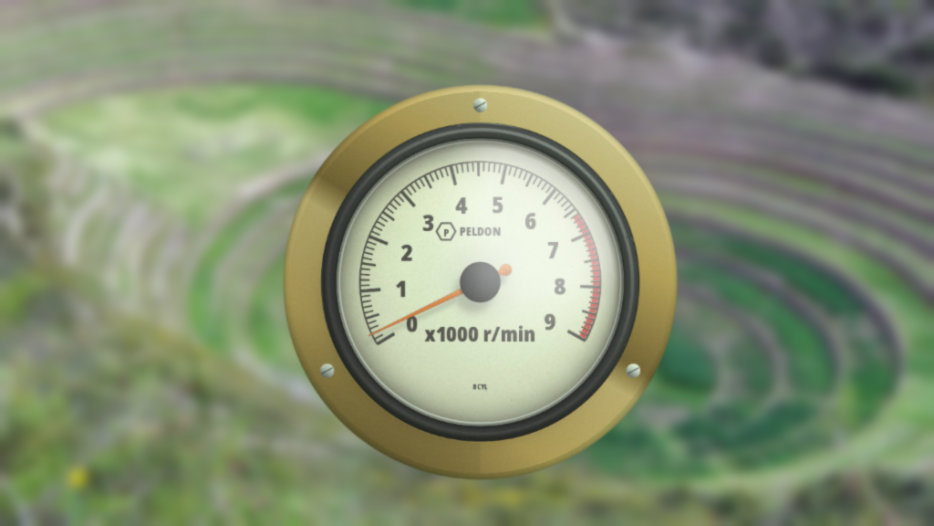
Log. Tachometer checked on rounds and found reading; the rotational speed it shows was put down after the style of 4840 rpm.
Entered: 200 rpm
